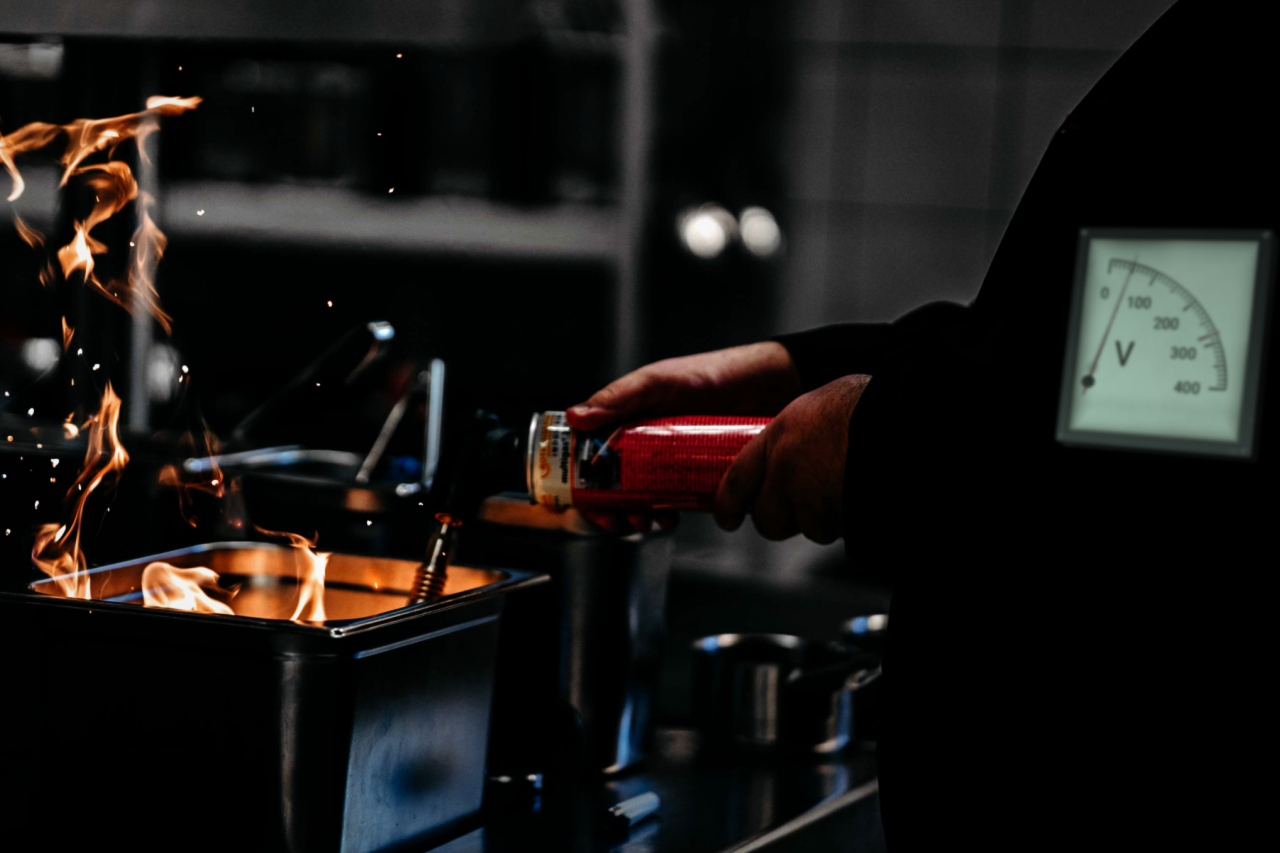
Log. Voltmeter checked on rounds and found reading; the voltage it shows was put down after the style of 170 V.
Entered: 50 V
